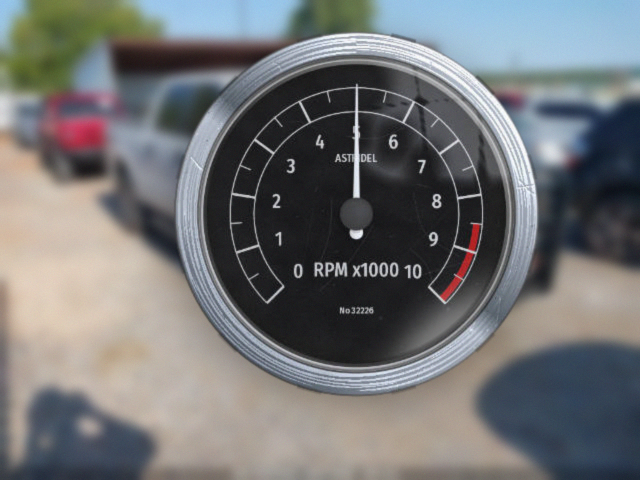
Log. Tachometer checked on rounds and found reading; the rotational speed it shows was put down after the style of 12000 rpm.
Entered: 5000 rpm
